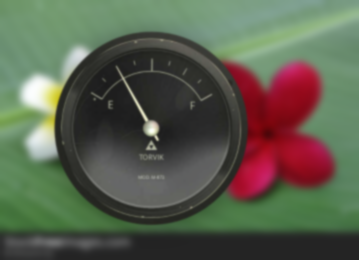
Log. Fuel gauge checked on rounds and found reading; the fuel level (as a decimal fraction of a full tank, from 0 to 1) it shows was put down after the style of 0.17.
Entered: 0.25
